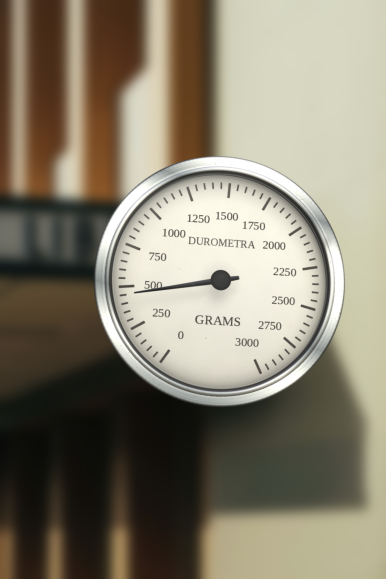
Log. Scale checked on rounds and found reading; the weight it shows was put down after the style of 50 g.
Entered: 450 g
